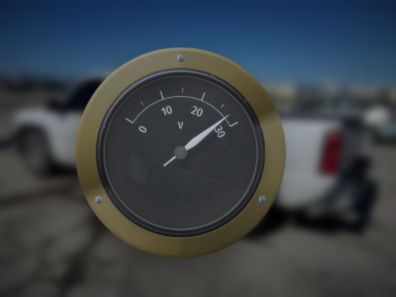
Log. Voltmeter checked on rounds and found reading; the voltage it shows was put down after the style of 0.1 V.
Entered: 27.5 V
